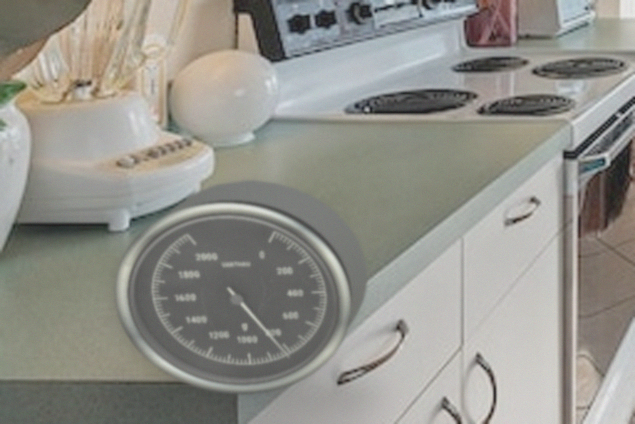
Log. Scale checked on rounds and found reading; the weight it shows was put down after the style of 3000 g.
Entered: 800 g
